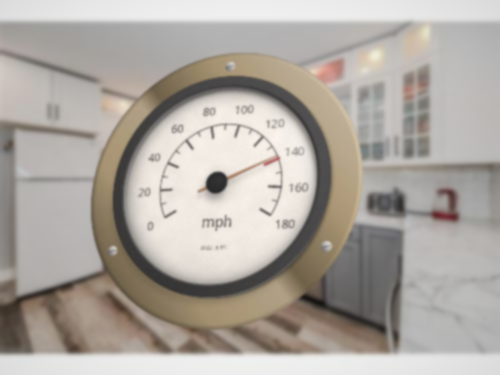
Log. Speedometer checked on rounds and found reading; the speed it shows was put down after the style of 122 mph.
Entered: 140 mph
